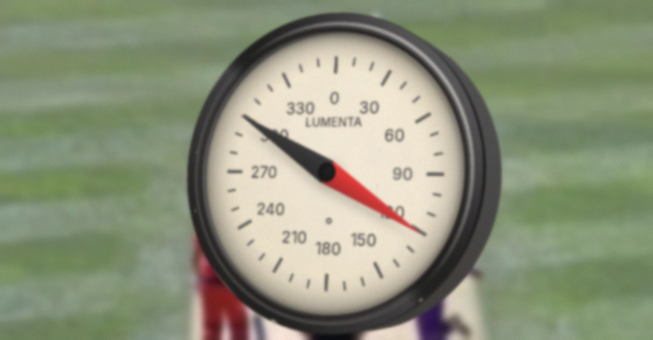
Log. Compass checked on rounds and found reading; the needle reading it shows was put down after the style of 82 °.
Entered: 120 °
